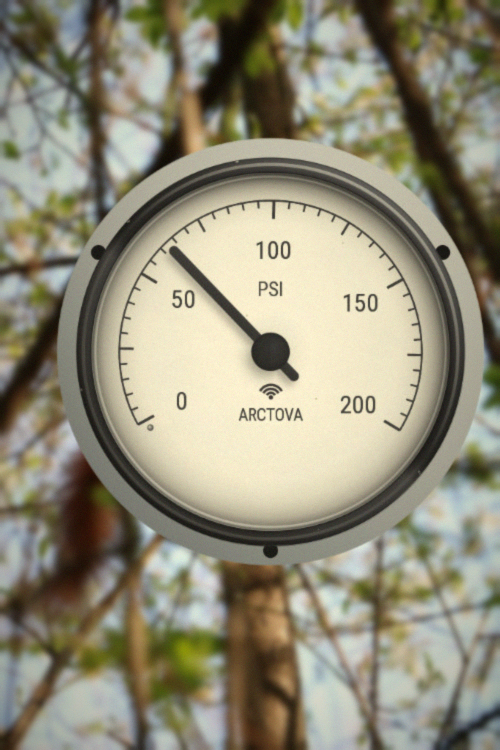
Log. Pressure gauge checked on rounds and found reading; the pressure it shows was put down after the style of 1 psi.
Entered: 62.5 psi
